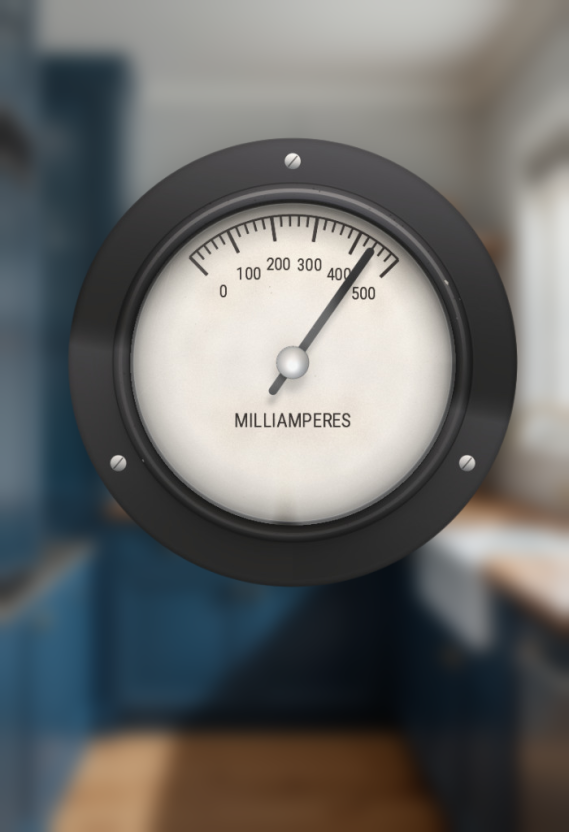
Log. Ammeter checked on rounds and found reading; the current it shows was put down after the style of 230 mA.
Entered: 440 mA
